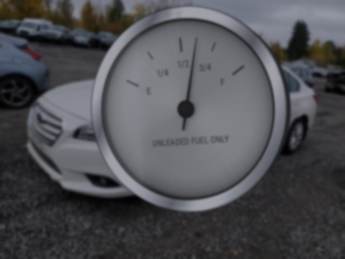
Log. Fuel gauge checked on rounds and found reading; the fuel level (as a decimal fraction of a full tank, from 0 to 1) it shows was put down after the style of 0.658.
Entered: 0.625
